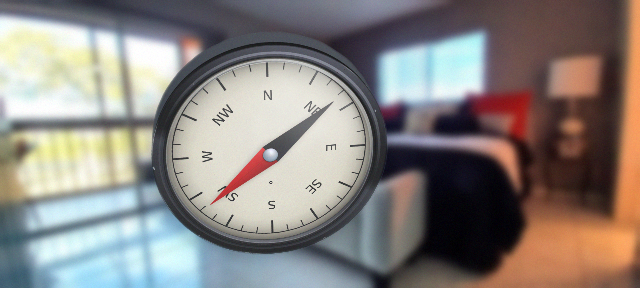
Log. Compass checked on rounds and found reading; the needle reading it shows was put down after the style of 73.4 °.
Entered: 230 °
